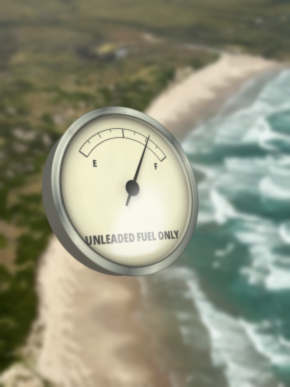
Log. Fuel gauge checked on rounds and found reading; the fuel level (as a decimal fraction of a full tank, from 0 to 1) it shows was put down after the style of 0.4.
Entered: 0.75
